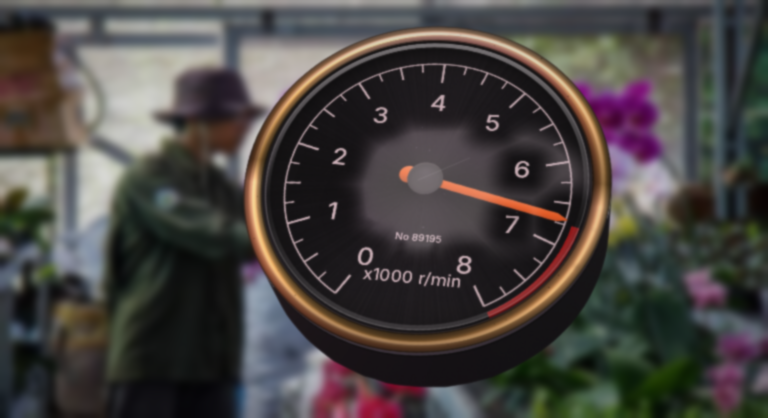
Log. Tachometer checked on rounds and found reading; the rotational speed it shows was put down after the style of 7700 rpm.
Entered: 6750 rpm
